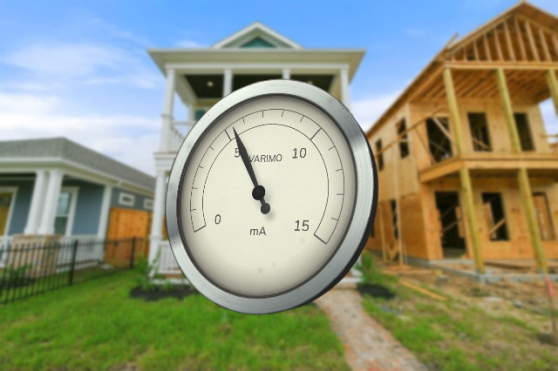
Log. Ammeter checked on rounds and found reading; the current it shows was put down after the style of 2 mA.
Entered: 5.5 mA
